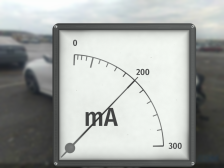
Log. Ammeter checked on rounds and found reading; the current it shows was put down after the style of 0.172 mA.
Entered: 200 mA
